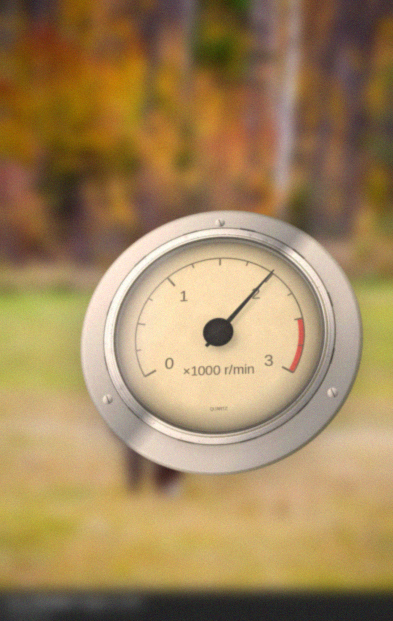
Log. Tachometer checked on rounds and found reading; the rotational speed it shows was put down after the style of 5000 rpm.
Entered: 2000 rpm
